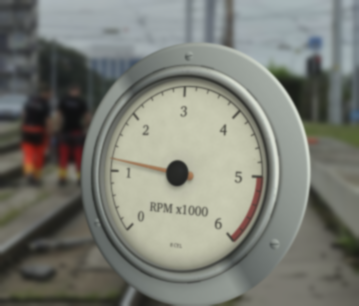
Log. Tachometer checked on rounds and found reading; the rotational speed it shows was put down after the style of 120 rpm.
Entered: 1200 rpm
